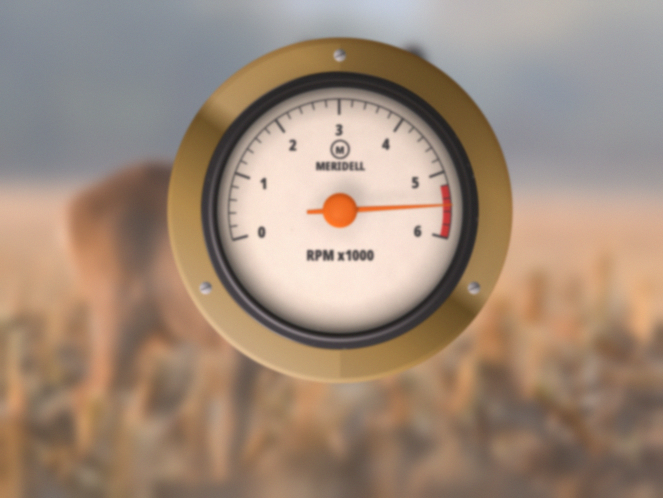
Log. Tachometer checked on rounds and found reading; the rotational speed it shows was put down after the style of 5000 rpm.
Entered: 5500 rpm
